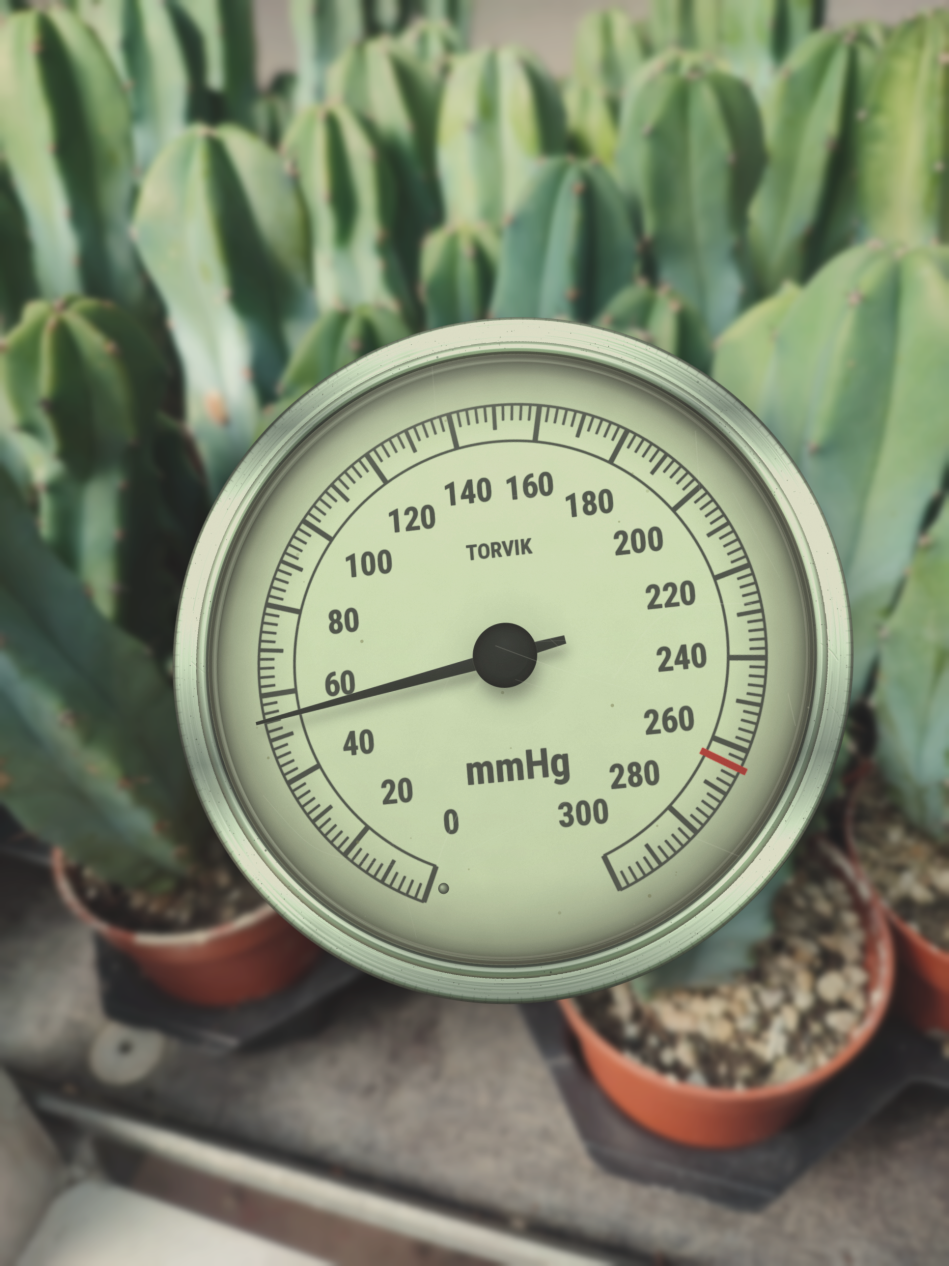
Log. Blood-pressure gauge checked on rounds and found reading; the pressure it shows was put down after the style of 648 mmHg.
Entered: 54 mmHg
